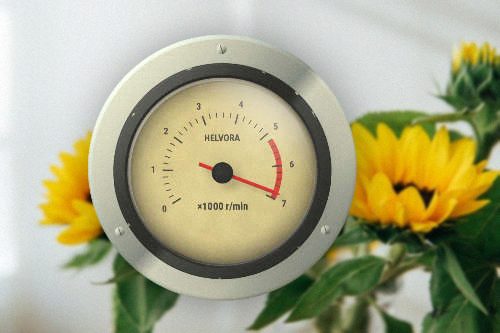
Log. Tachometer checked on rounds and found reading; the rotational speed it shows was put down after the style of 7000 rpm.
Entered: 6800 rpm
